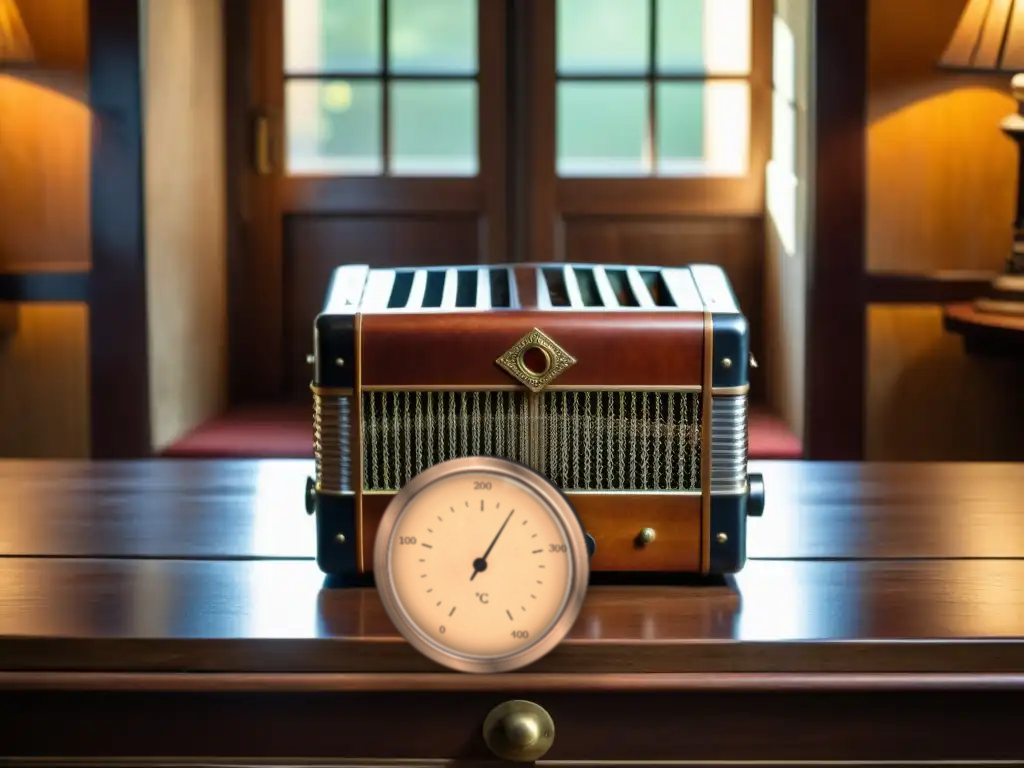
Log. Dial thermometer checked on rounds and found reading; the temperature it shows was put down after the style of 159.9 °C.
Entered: 240 °C
